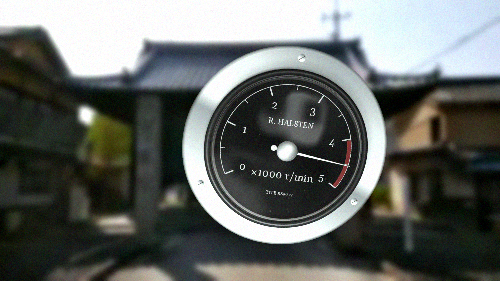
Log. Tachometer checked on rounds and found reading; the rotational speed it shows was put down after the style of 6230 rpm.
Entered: 4500 rpm
